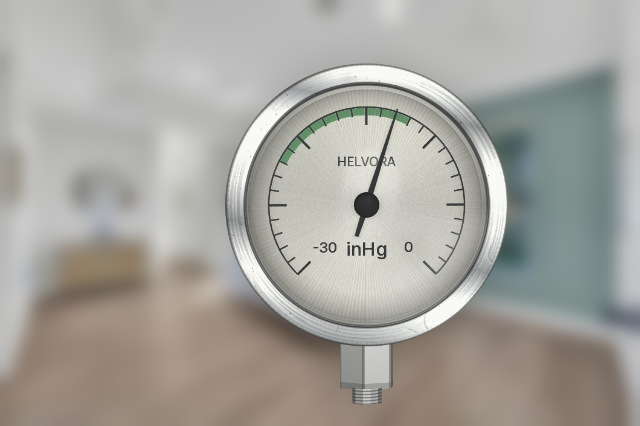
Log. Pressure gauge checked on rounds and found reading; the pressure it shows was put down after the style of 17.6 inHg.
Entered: -13 inHg
